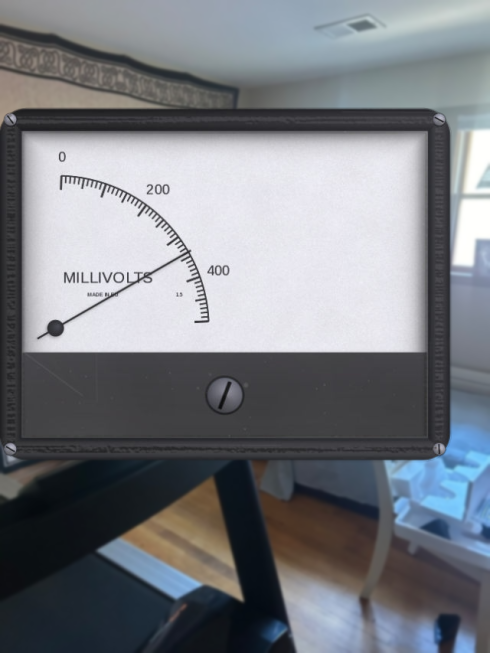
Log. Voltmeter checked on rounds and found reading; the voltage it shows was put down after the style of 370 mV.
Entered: 340 mV
